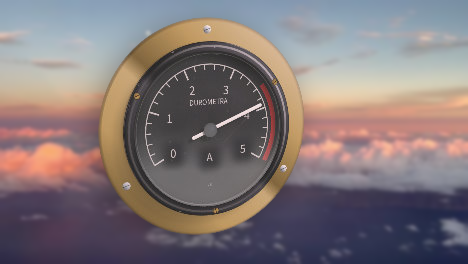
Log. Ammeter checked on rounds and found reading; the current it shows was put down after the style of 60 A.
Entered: 3.9 A
